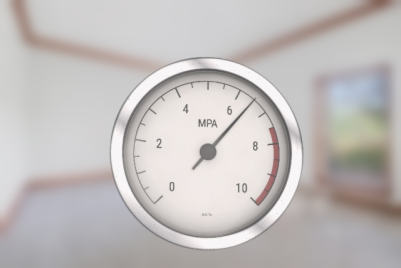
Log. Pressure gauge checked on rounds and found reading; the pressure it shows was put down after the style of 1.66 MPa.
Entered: 6.5 MPa
